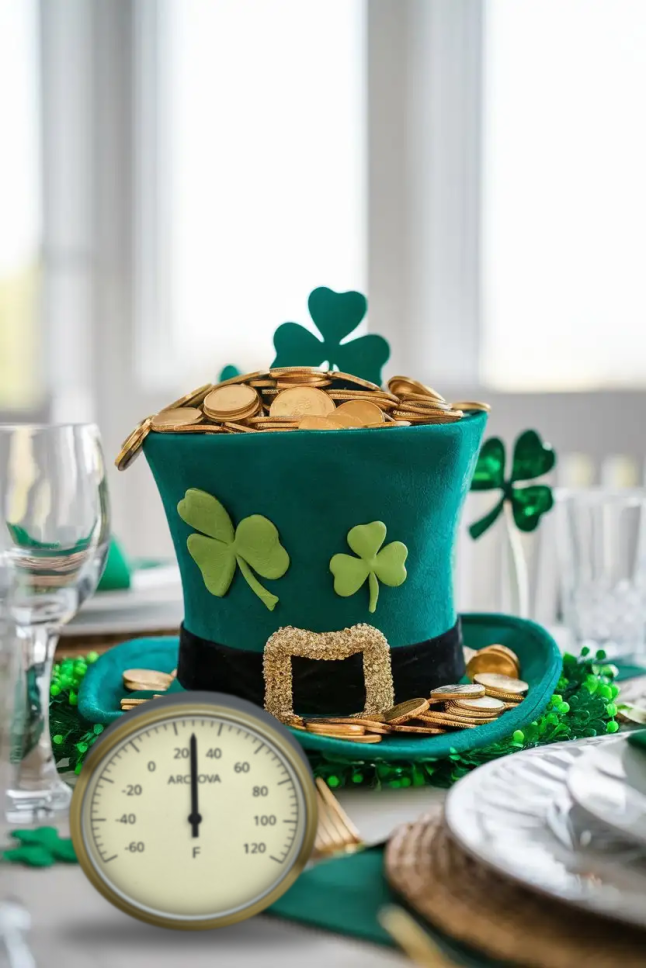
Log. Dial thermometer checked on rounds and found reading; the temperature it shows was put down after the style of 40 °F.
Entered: 28 °F
